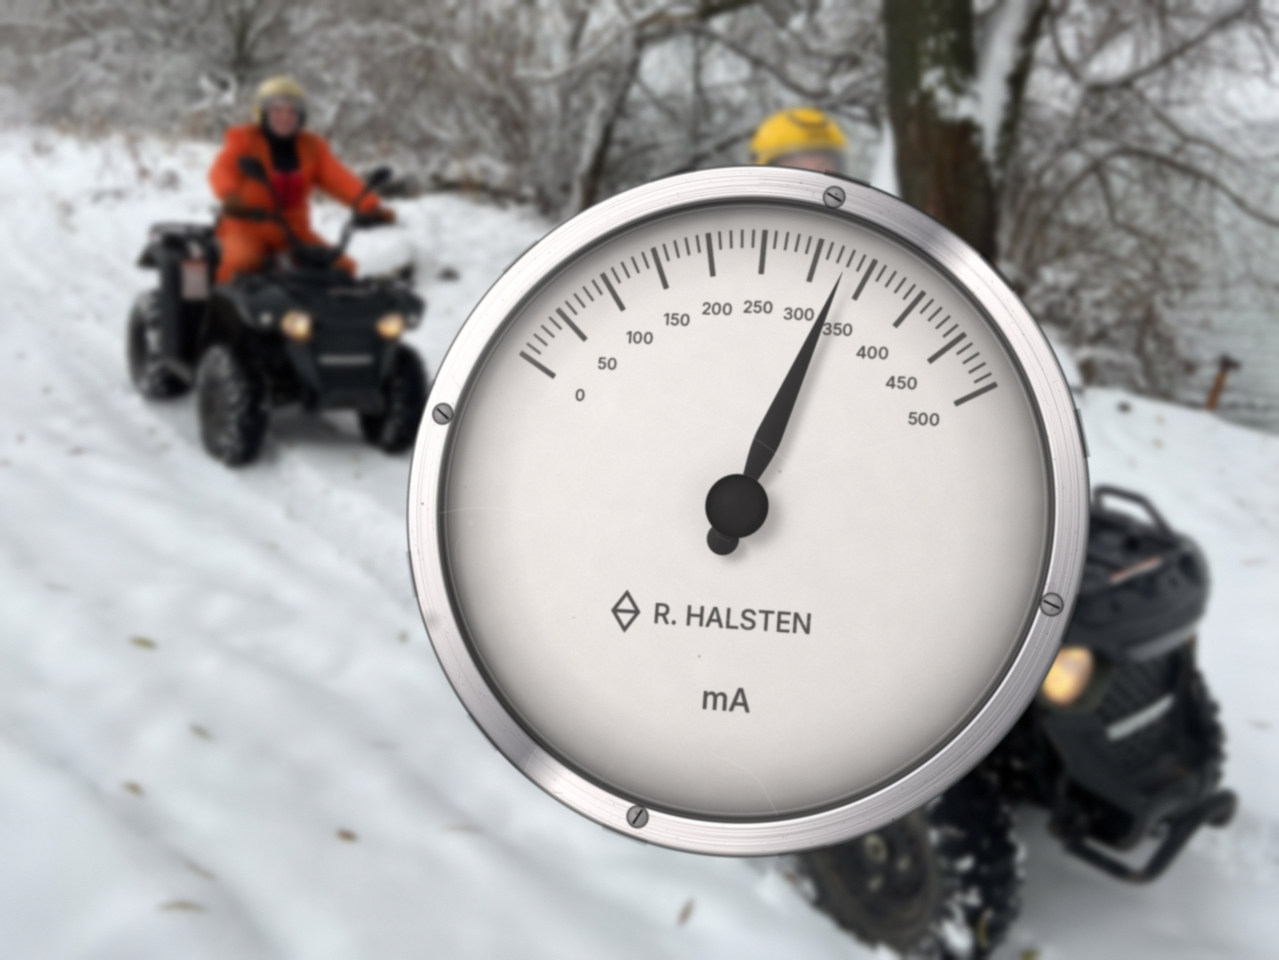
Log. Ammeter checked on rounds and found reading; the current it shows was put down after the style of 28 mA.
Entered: 330 mA
